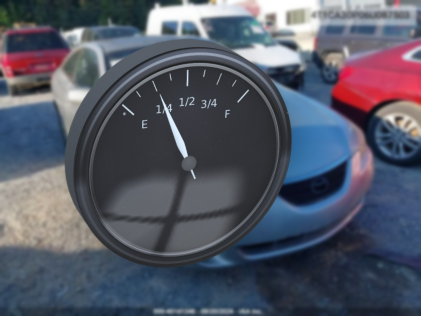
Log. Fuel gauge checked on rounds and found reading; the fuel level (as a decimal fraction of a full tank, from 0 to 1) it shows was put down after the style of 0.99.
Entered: 0.25
